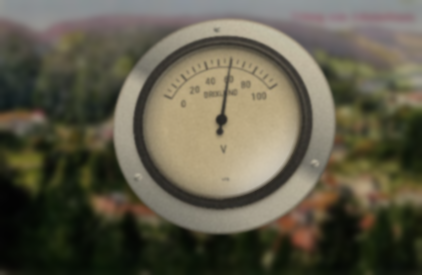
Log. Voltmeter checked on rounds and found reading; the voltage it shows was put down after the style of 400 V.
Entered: 60 V
